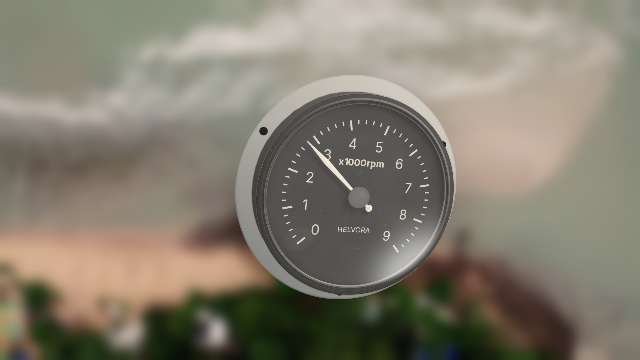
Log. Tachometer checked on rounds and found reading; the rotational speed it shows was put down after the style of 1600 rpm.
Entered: 2800 rpm
